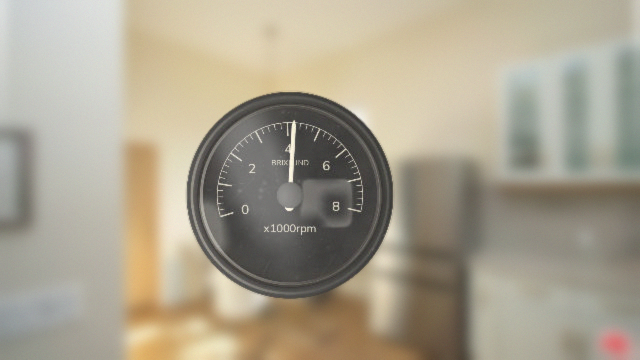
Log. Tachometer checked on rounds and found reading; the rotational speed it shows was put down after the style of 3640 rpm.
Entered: 4200 rpm
